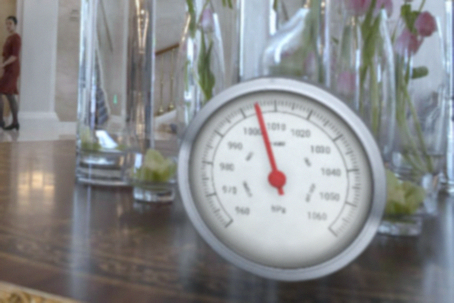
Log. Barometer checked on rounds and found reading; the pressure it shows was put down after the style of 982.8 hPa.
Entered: 1005 hPa
